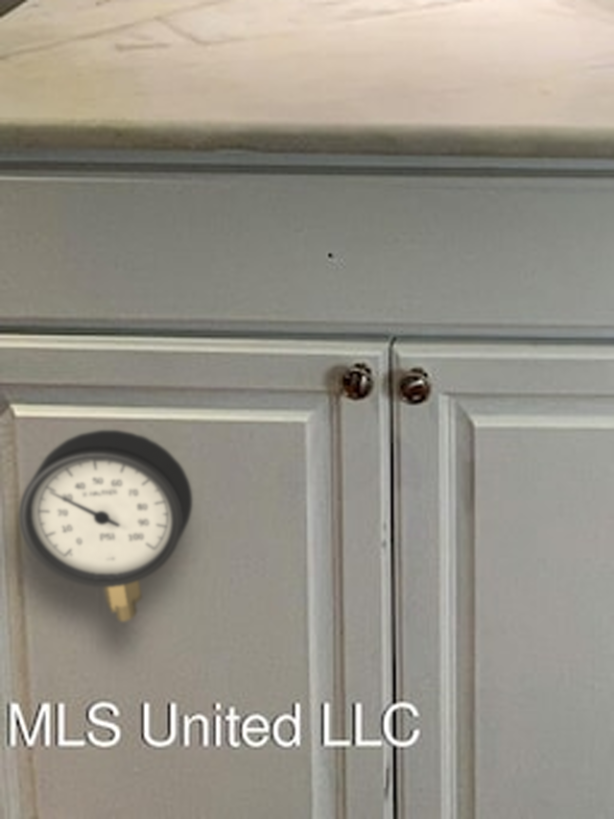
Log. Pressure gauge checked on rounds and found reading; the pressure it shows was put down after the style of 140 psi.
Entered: 30 psi
